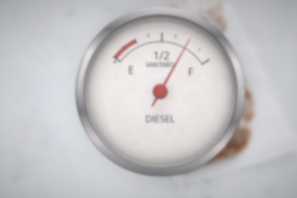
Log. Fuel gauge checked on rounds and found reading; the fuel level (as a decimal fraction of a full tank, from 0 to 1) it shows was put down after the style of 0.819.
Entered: 0.75
